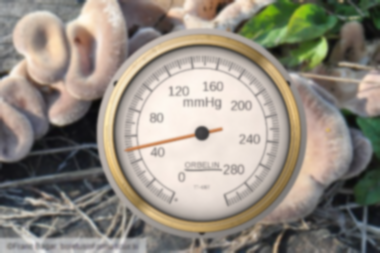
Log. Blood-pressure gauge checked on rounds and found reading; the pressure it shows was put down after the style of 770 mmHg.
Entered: 50 mmHg
